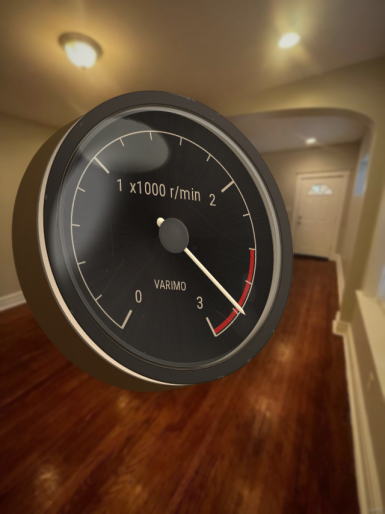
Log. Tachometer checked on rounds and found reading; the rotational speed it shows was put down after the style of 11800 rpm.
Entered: 2800 rpm
